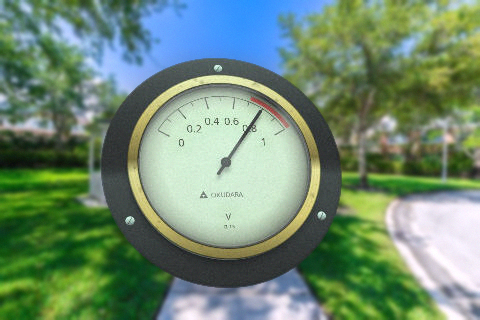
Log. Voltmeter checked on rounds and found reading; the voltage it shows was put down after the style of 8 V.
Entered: 0.8 V
